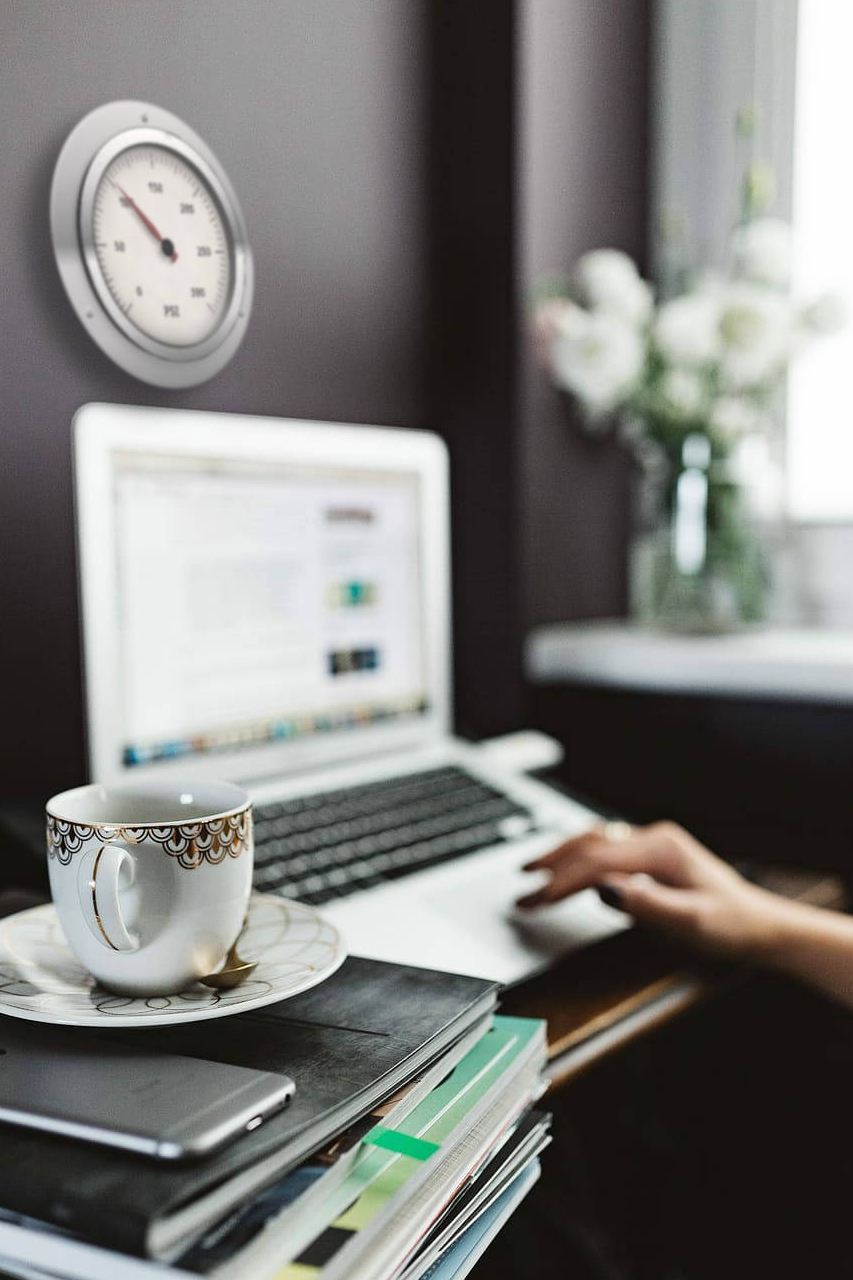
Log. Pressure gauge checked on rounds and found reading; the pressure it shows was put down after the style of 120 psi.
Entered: 100 psi
